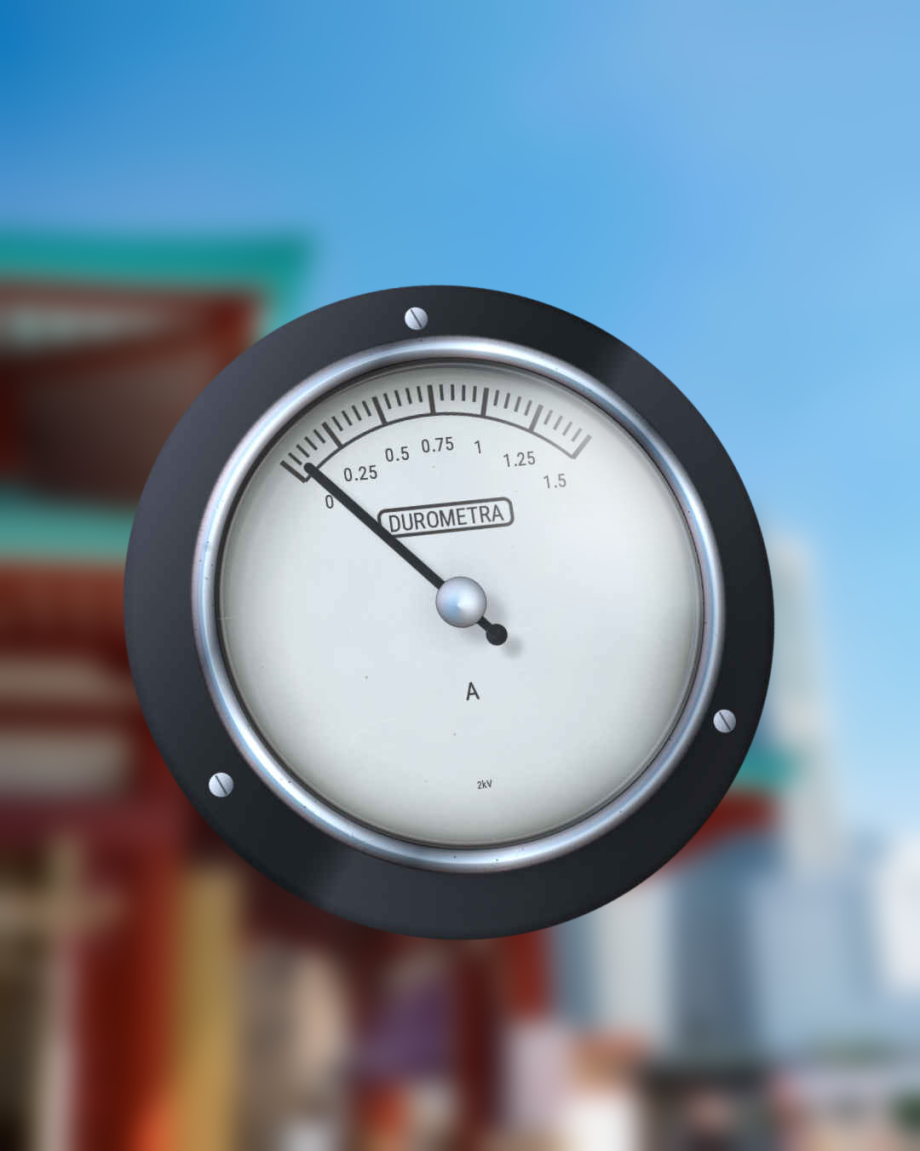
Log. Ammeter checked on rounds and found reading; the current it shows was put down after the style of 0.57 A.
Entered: 0.05 A
